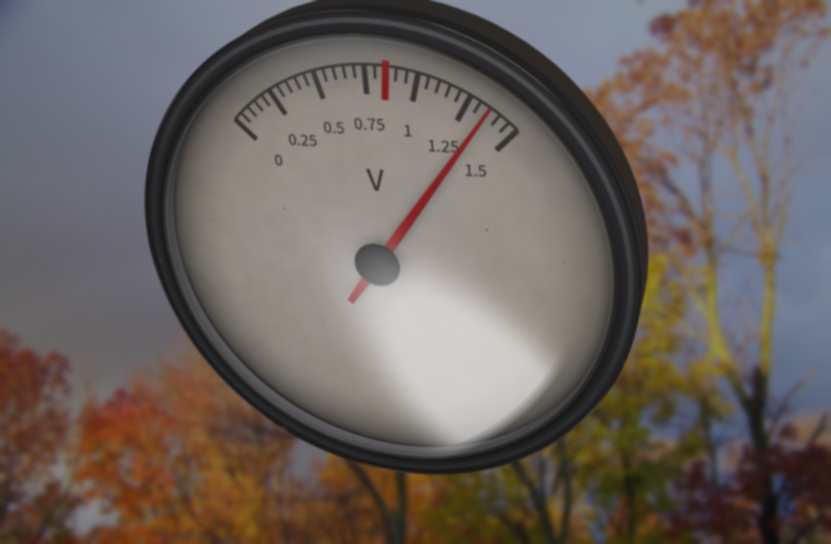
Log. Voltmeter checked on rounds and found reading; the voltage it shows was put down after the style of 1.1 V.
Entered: 1.35 V
